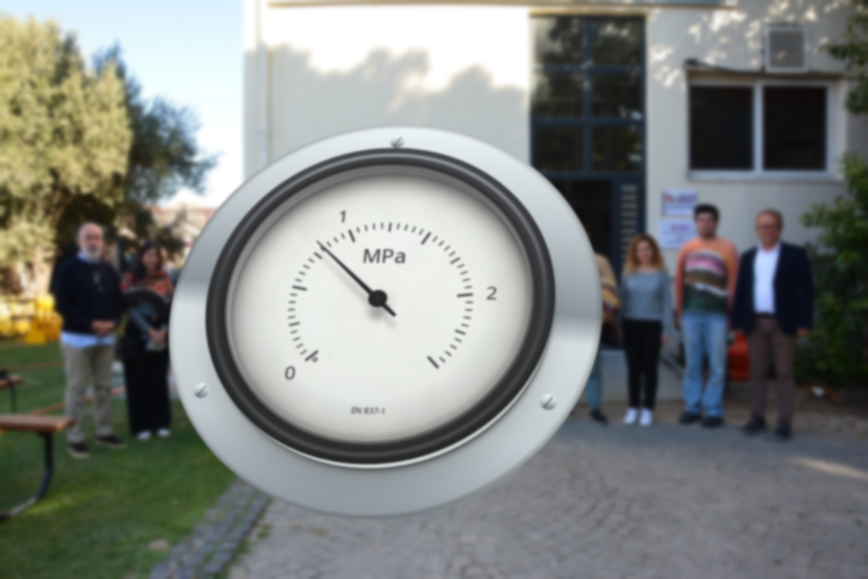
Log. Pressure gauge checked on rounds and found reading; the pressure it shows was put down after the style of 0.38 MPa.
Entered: 0.8 MPa
